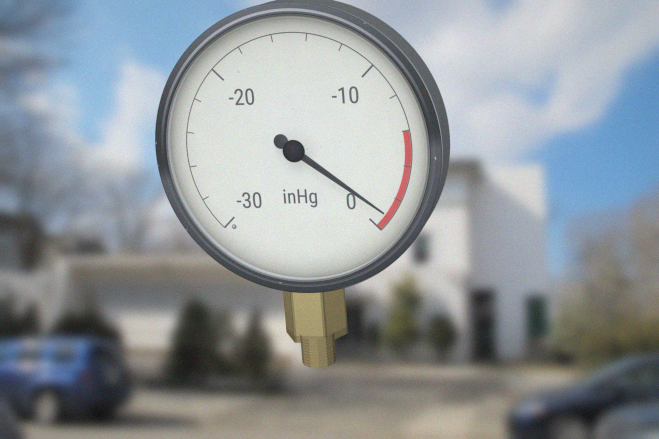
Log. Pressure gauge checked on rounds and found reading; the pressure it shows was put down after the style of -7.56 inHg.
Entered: -1 inHg
